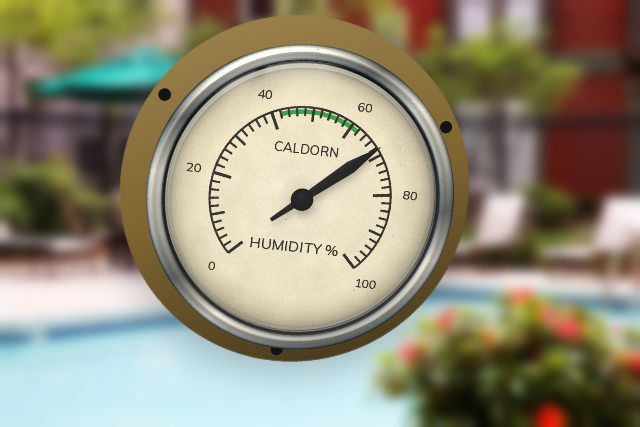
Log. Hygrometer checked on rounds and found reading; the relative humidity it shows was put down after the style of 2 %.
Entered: 68 %
